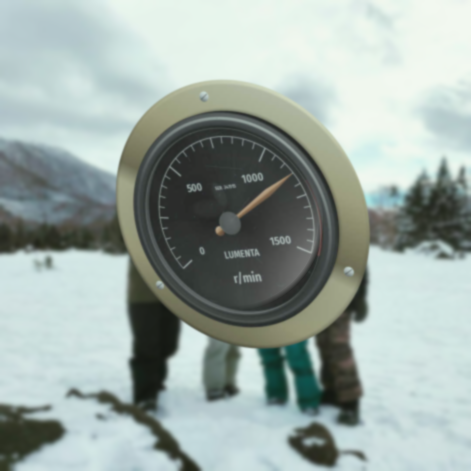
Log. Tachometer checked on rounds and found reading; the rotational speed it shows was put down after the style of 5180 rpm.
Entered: 1150 rpm
